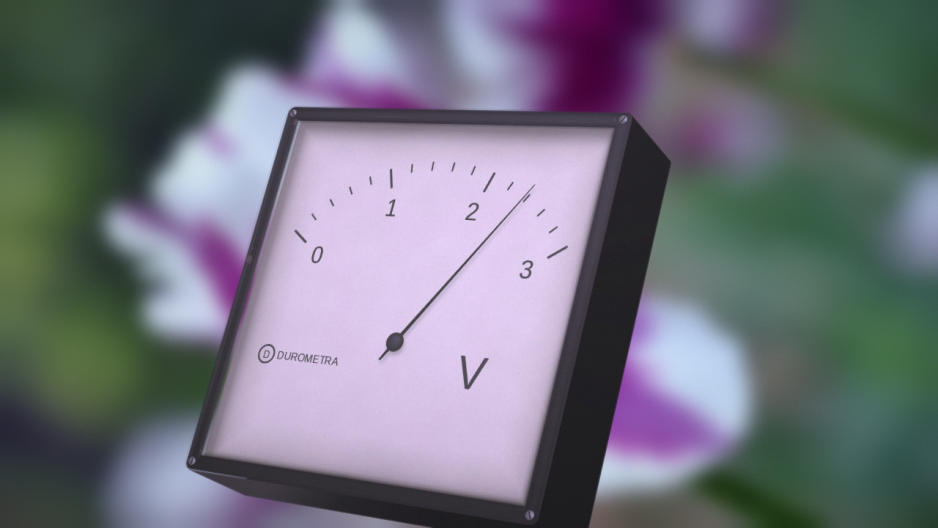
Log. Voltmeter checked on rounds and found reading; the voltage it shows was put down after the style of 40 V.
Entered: 2.4 V
